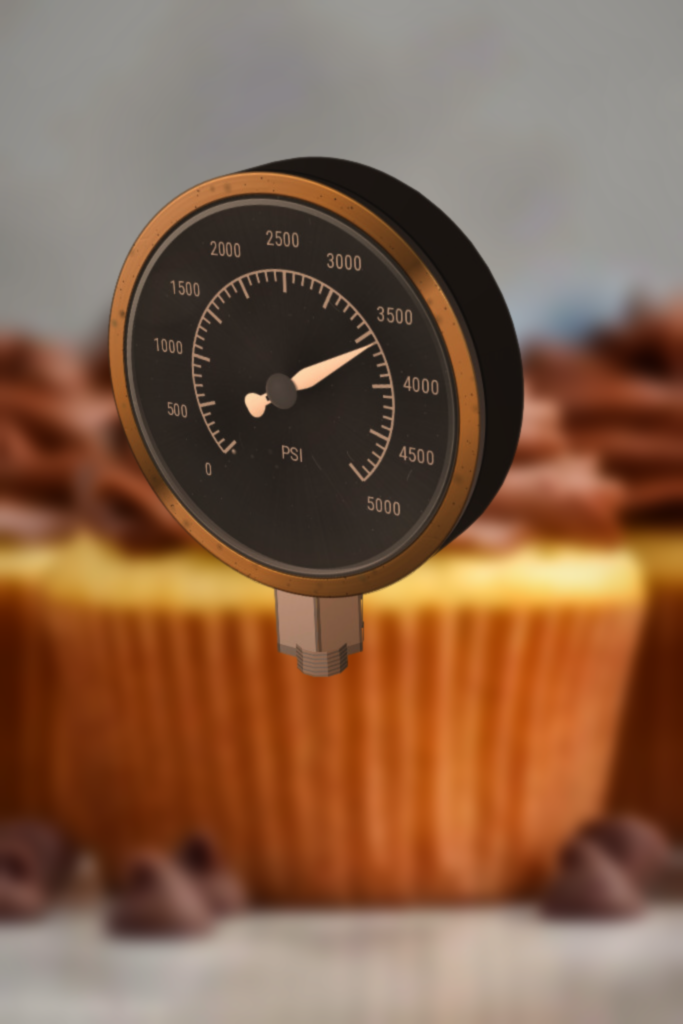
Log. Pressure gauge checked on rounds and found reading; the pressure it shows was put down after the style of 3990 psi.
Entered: 3600 psi
